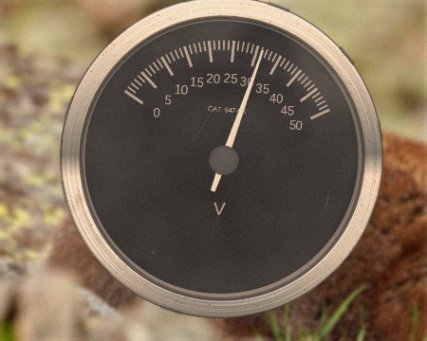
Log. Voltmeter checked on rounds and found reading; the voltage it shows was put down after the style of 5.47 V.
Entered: 31 V
